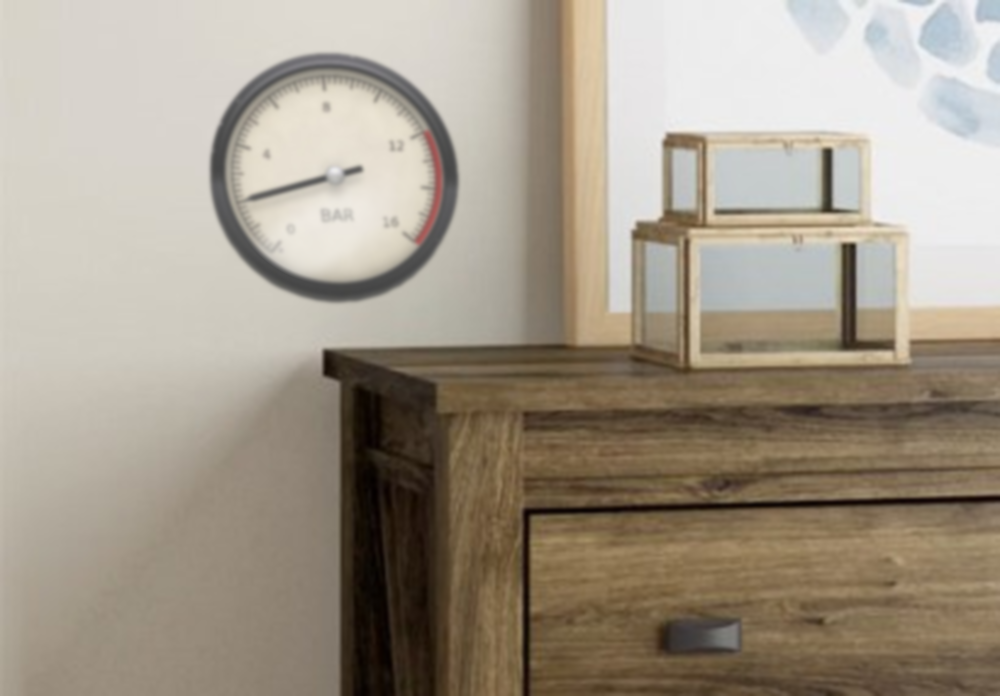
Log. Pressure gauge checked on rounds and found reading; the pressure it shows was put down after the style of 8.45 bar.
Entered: 2 bar
